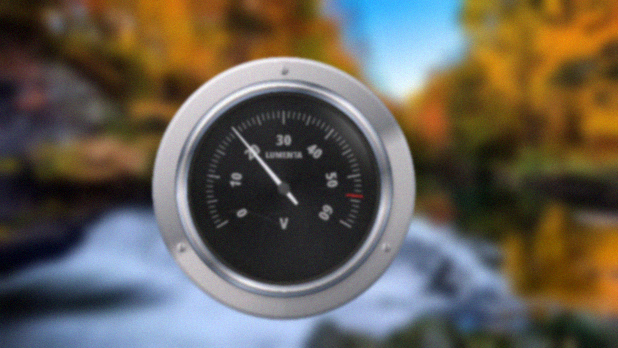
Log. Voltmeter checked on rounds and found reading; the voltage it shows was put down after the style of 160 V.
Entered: 20 V
